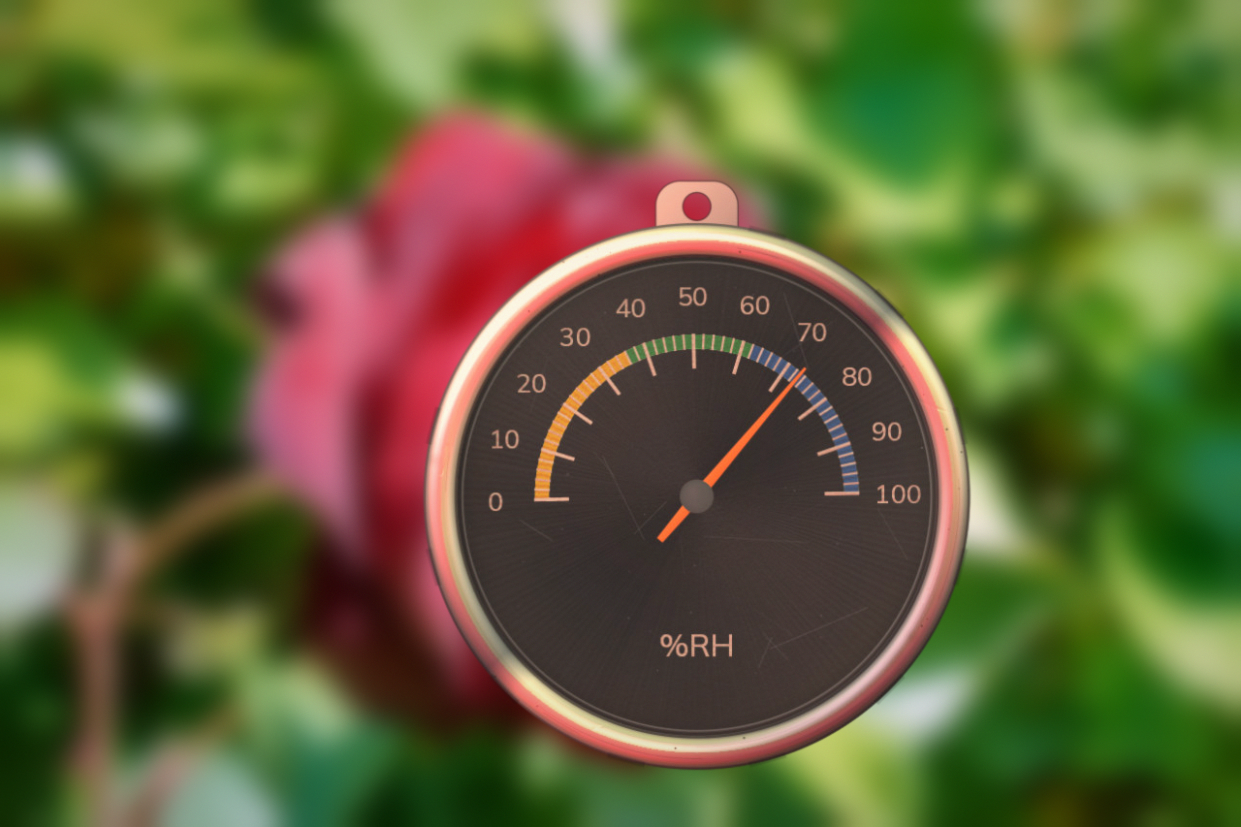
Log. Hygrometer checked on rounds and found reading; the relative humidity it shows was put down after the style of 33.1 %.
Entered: 73 %
